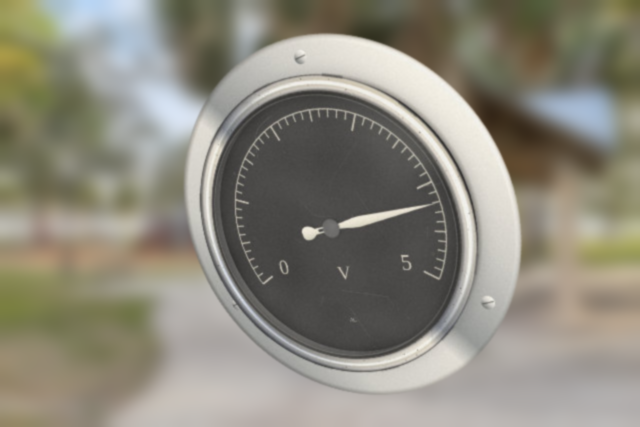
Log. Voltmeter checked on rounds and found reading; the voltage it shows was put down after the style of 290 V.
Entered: 4.2 V
